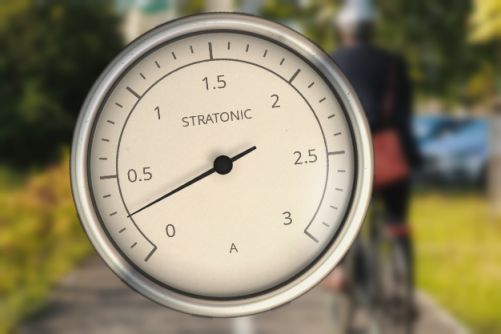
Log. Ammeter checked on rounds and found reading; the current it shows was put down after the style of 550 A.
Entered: 0.25 A
